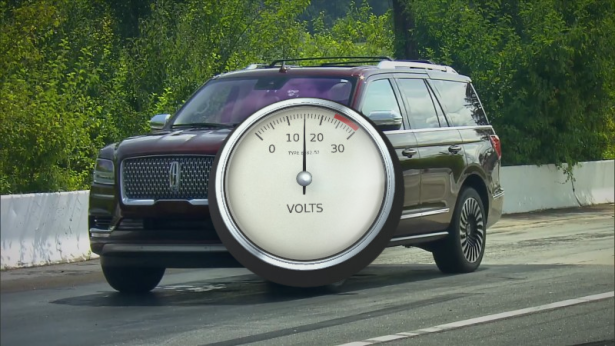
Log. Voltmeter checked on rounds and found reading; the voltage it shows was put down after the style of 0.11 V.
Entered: 15 V
